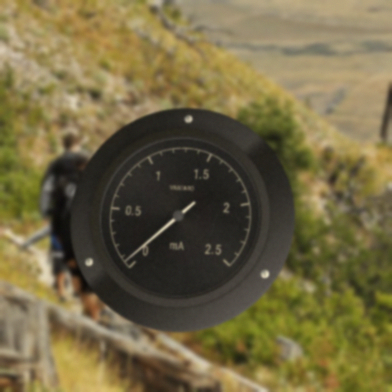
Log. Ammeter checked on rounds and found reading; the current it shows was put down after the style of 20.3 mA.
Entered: 0.05 mA
